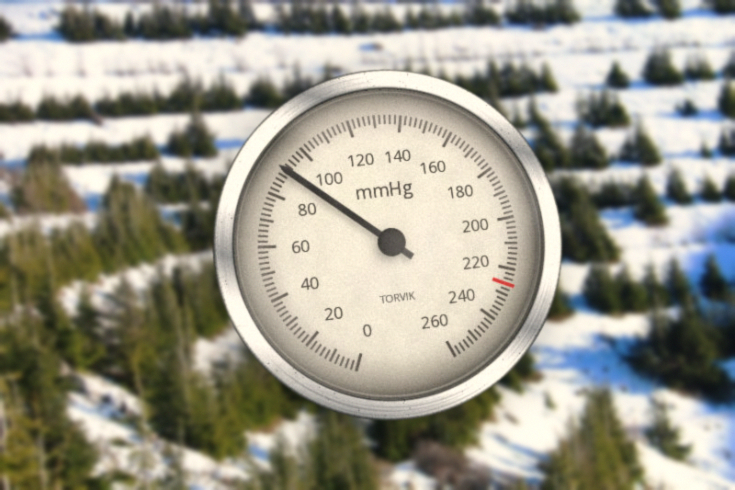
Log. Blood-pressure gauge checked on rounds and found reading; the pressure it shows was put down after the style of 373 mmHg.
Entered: 90 mmHg
